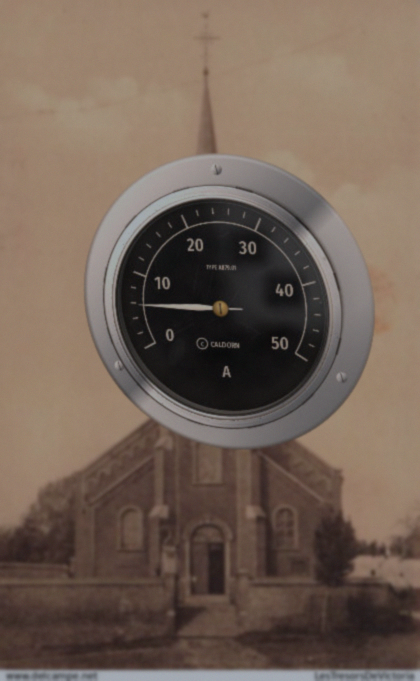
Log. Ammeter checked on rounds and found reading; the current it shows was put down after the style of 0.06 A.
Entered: 6 A
